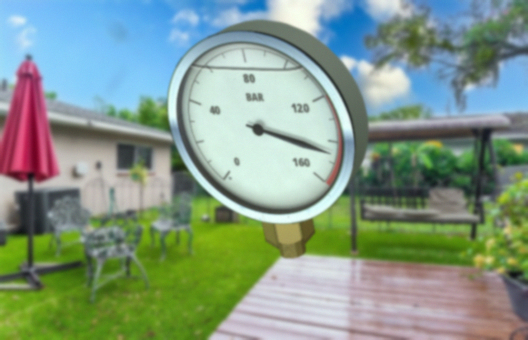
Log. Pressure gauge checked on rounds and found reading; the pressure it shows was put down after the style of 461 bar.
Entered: 145 bar
